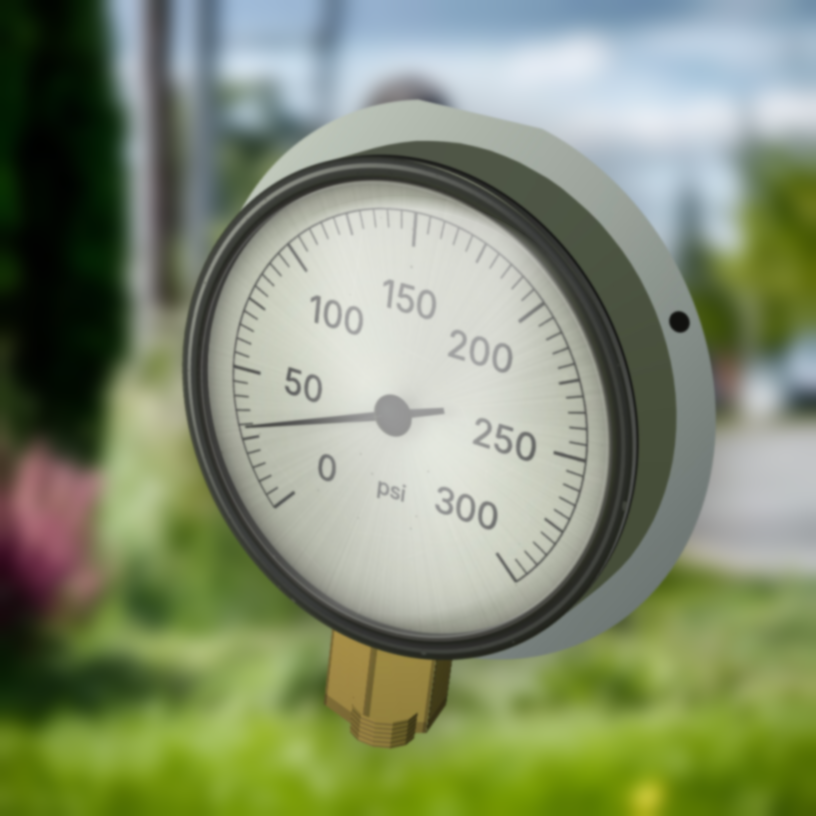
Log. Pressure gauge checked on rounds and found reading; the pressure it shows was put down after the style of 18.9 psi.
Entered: 30 psi
